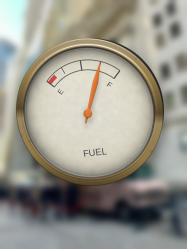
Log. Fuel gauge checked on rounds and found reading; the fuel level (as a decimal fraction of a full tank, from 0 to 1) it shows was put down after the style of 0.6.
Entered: 0.75
